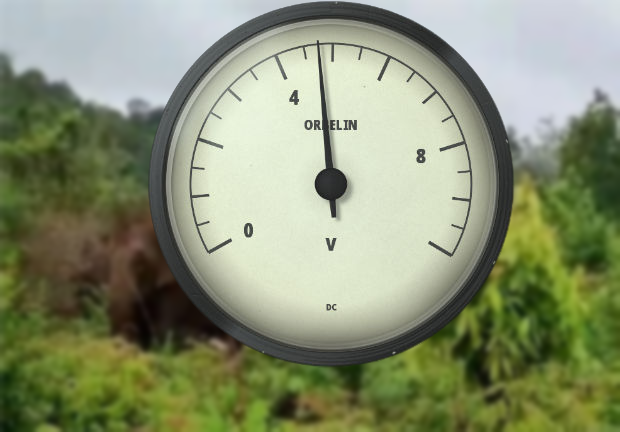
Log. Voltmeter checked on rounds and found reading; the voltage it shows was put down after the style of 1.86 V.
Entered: 4.75 V
